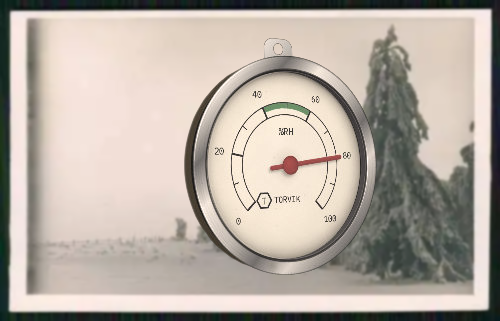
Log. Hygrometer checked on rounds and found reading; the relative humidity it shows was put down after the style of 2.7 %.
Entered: 80 %
